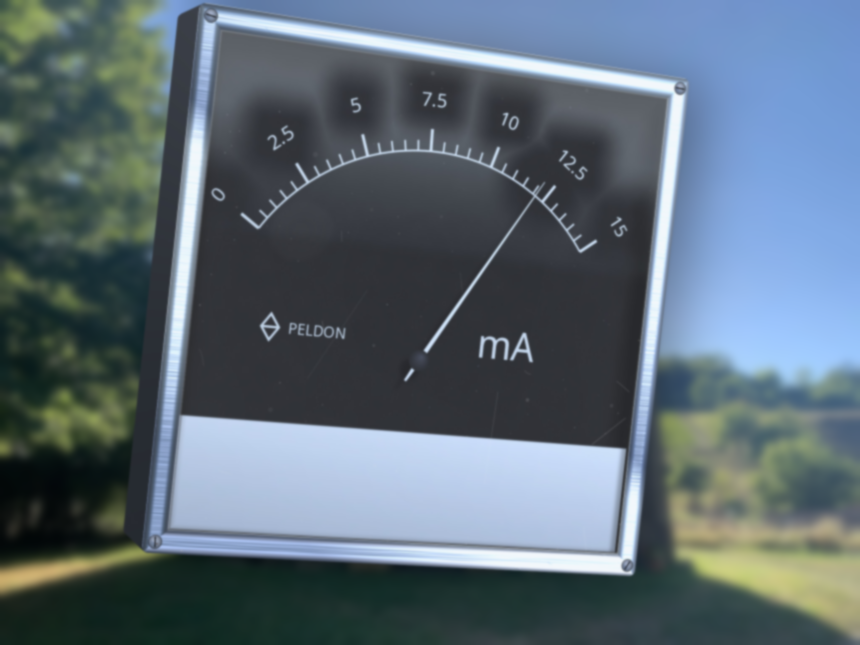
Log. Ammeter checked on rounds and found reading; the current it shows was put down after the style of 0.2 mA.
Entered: 12 mA
